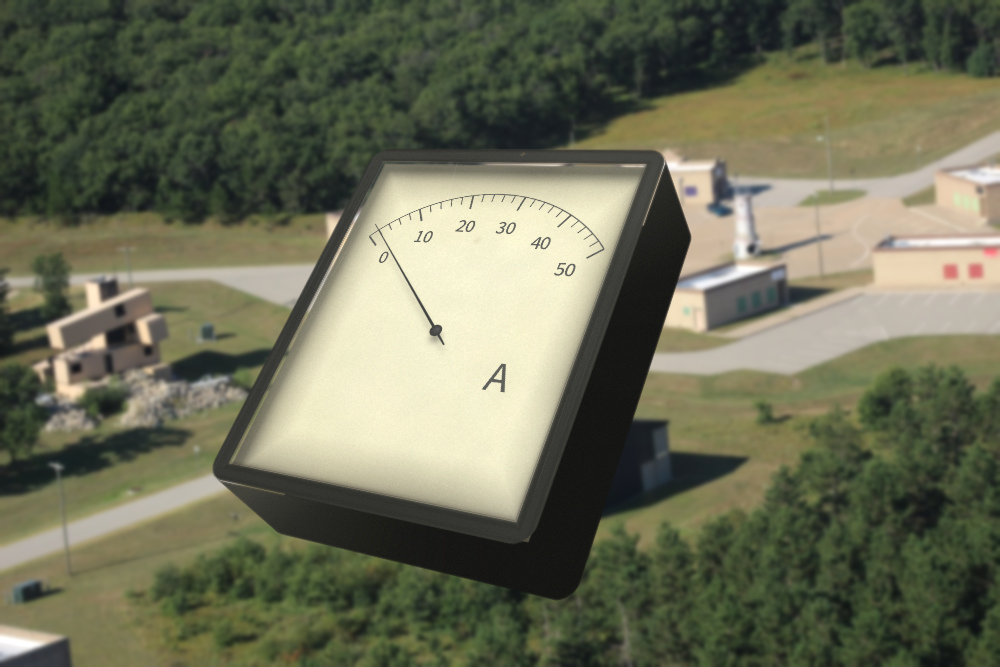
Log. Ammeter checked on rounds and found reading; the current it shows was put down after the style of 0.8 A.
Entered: 2 A
